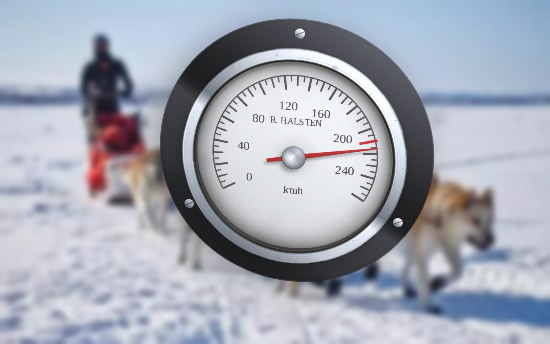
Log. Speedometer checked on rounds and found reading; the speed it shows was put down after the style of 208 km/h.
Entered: 215 km/h
